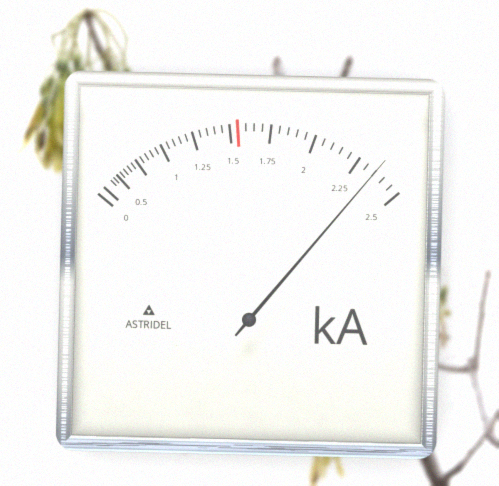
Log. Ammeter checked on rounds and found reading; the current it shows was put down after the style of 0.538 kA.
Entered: 2.35 kA
